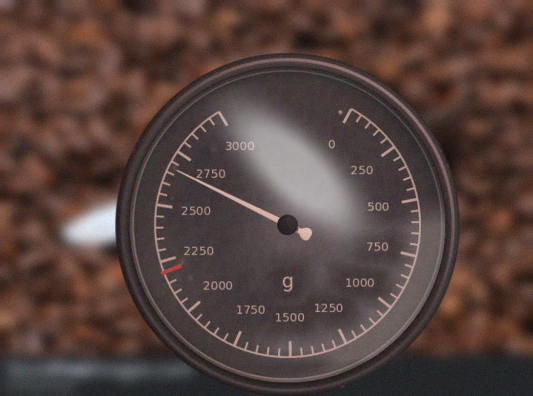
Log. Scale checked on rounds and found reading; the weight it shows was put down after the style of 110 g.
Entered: 2675 g
